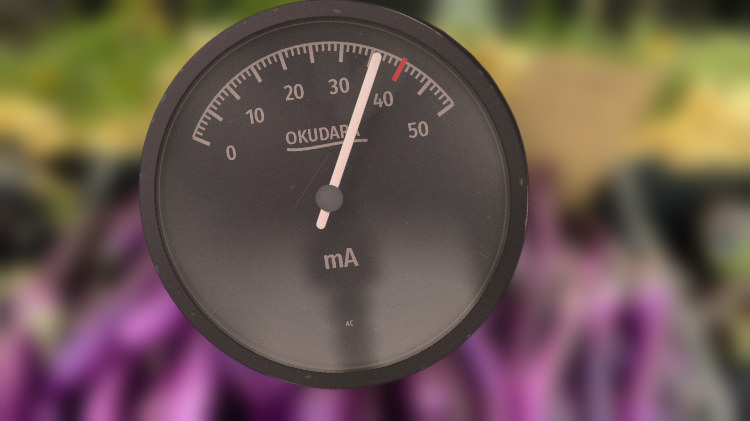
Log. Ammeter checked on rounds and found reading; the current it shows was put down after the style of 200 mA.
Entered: 36 mA
